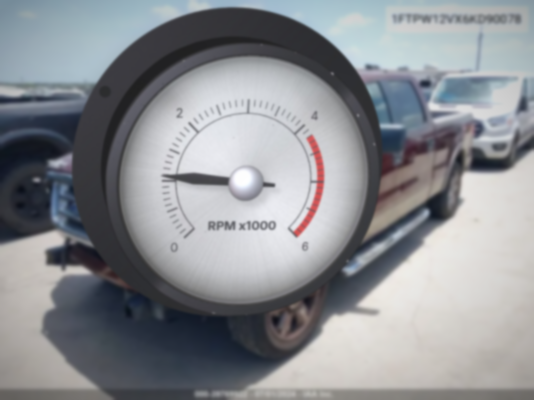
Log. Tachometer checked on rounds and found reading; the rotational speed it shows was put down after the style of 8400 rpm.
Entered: 1100 rpm
